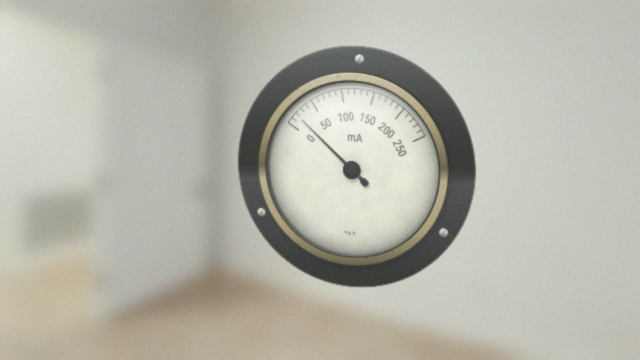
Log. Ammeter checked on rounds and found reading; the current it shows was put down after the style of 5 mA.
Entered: 20 mA
